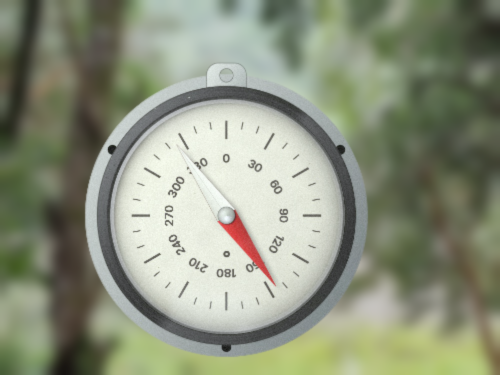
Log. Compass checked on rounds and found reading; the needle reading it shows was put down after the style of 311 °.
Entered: 145 °
